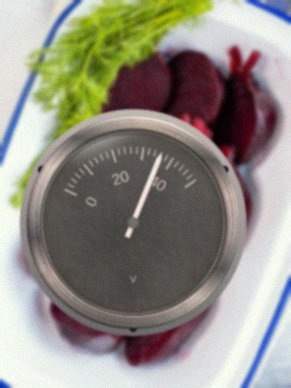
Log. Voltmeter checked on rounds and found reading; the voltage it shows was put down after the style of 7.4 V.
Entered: 36 V
